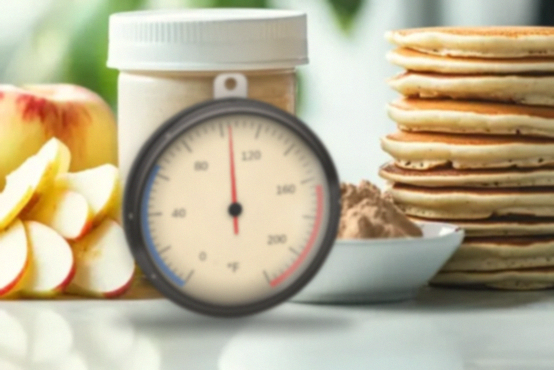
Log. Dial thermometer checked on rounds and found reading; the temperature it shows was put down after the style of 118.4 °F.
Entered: 104 °F
